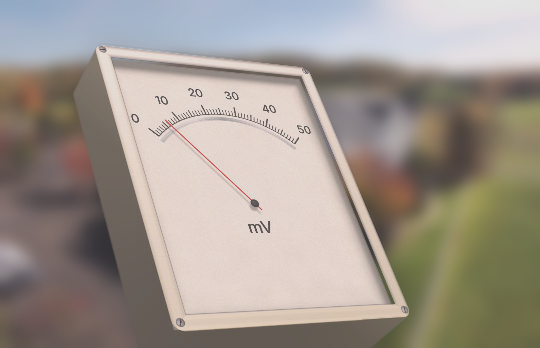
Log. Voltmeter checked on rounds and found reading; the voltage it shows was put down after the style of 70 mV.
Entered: 5 mV
